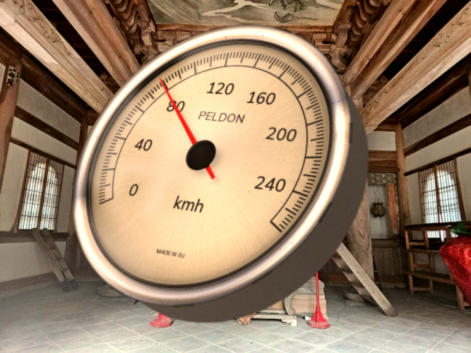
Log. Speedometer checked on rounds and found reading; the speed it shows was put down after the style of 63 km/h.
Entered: 80 km/h
